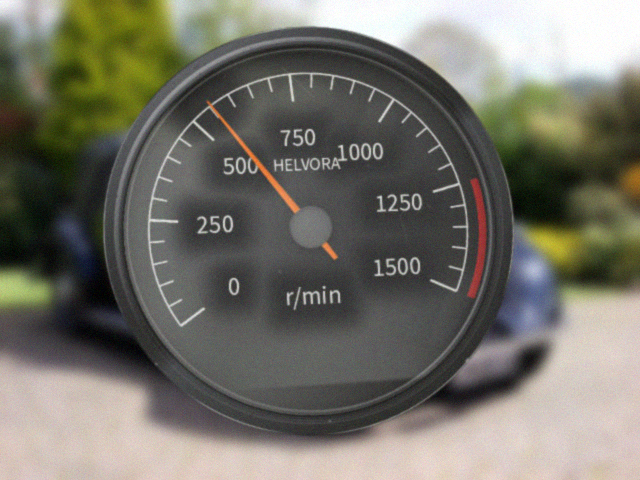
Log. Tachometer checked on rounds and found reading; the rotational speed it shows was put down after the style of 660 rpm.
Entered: 550 rpm
